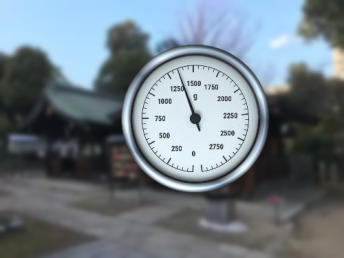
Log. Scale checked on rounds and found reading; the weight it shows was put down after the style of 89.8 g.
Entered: 1350 g
